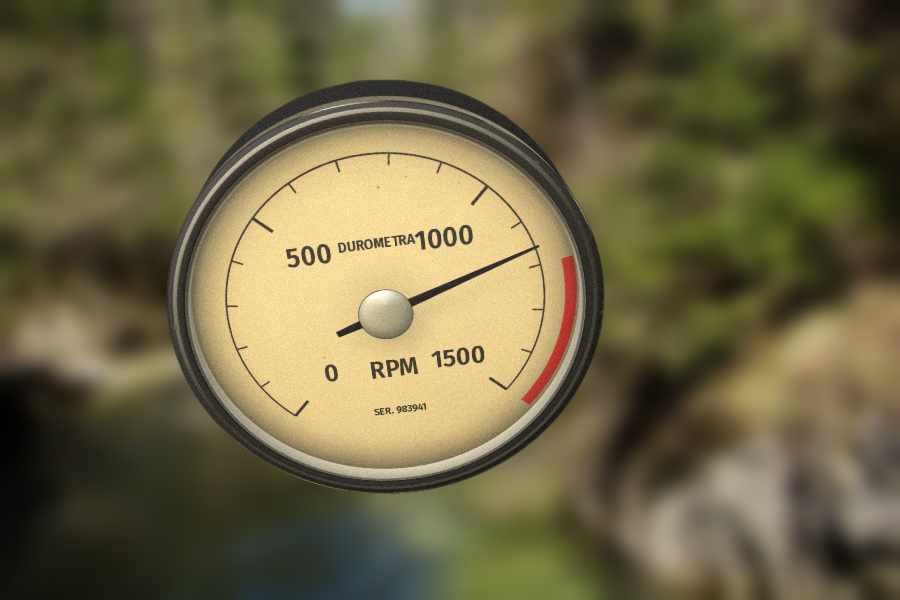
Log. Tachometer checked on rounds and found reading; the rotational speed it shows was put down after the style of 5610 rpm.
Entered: 1150 rpm
